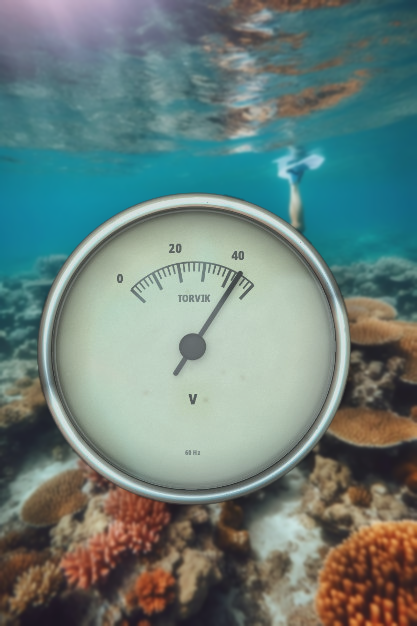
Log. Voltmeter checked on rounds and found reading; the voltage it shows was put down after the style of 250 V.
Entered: 44 V
